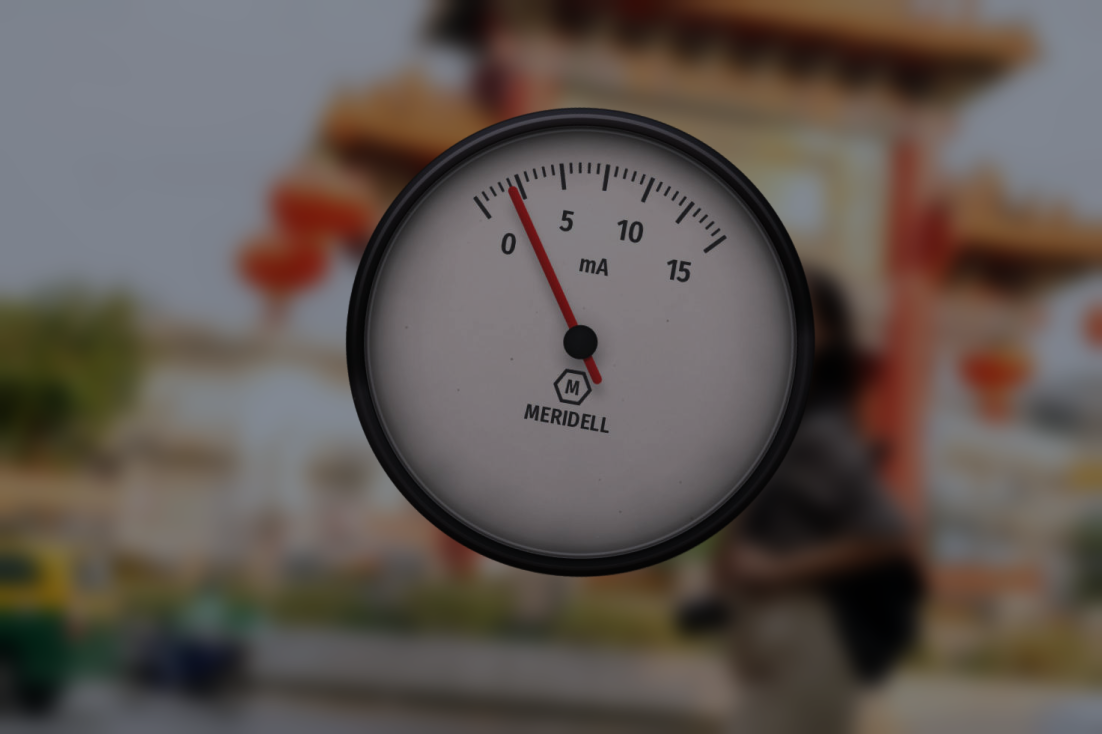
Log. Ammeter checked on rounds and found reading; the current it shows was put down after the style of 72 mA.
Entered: 2 mA
